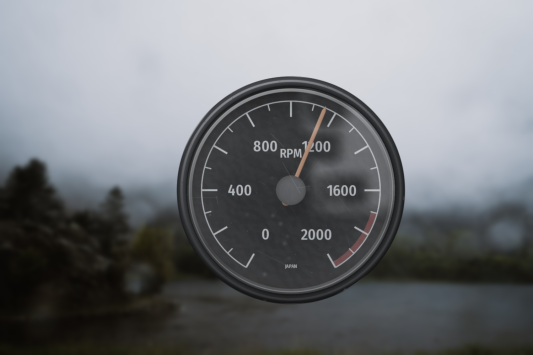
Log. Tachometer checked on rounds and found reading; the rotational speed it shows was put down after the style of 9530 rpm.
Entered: 1150 rpm
